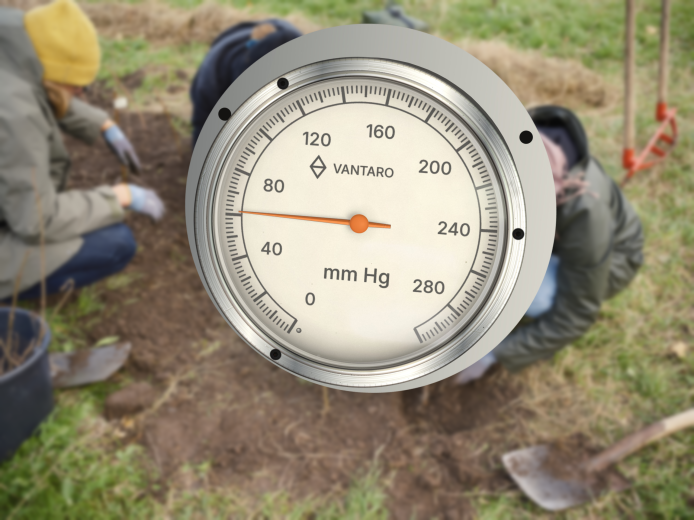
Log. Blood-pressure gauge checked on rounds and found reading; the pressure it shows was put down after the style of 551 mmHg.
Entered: 62 mmHg
